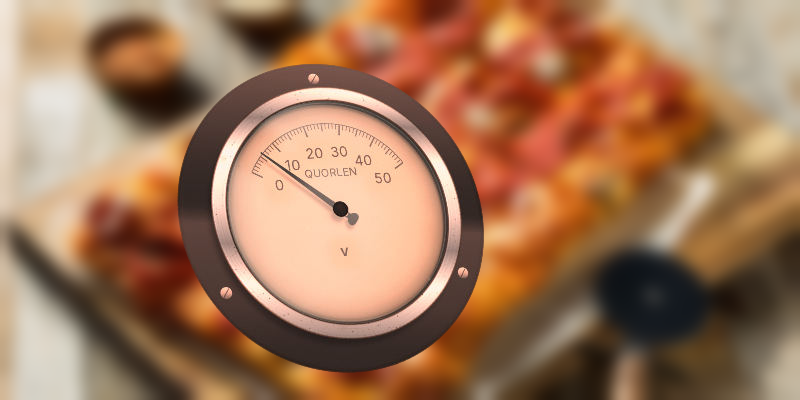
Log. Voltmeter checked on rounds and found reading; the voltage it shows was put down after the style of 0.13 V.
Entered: 5 V
